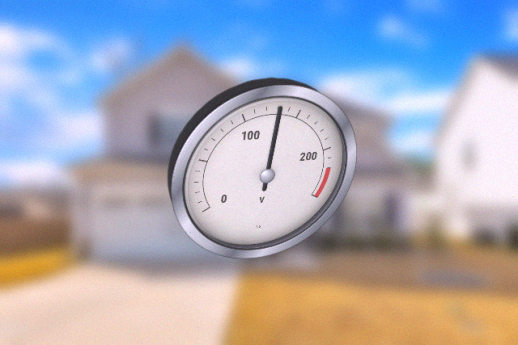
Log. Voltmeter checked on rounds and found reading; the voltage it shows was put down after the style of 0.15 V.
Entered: 130 V
